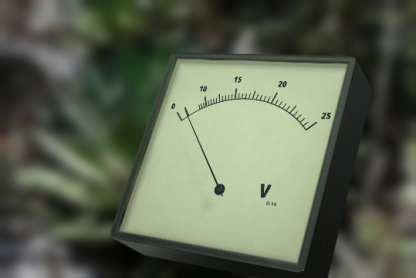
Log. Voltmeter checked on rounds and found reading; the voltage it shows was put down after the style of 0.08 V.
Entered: 5 V
